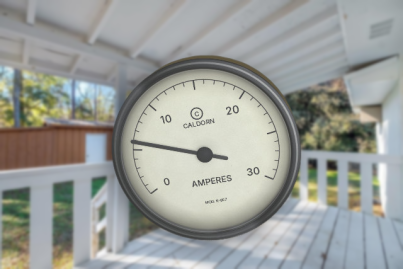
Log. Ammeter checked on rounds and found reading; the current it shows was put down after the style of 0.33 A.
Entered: 6 A
